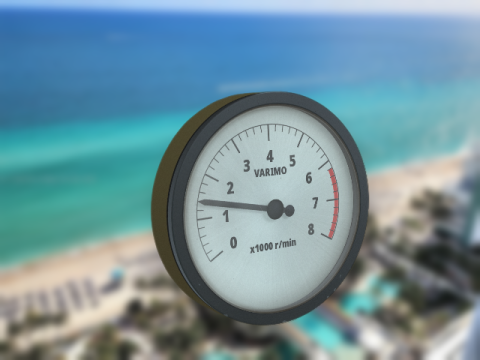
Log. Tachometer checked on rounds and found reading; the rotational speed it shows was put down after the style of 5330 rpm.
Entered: 1400 rpm
